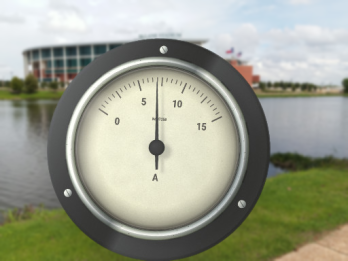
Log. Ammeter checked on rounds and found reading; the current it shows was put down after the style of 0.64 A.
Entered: 7 A
